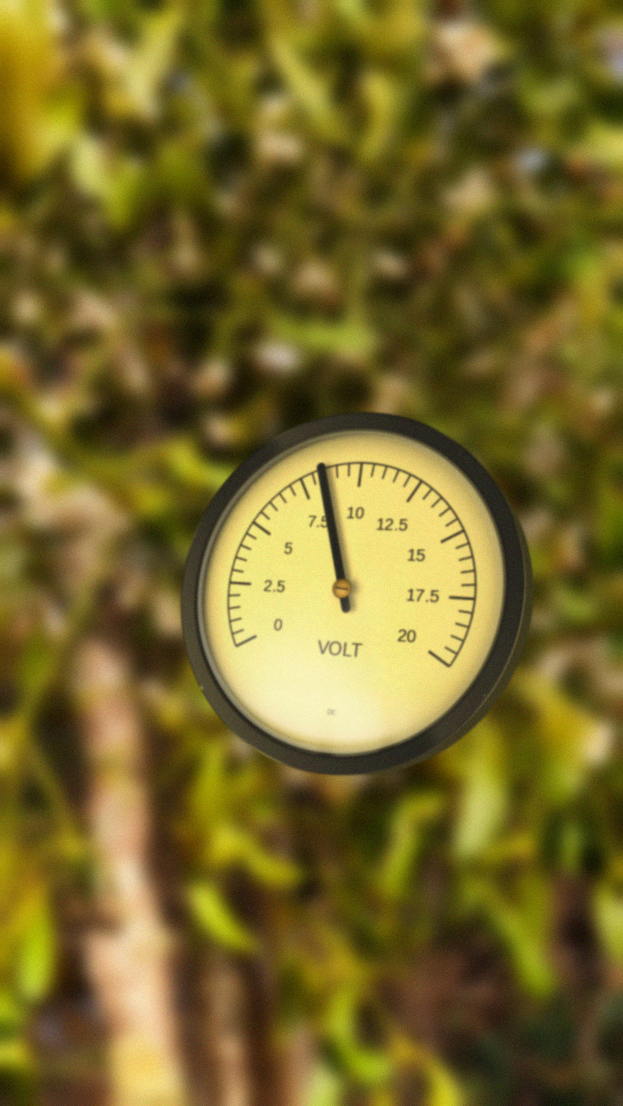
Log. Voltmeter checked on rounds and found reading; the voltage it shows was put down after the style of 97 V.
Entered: 8.5 V
